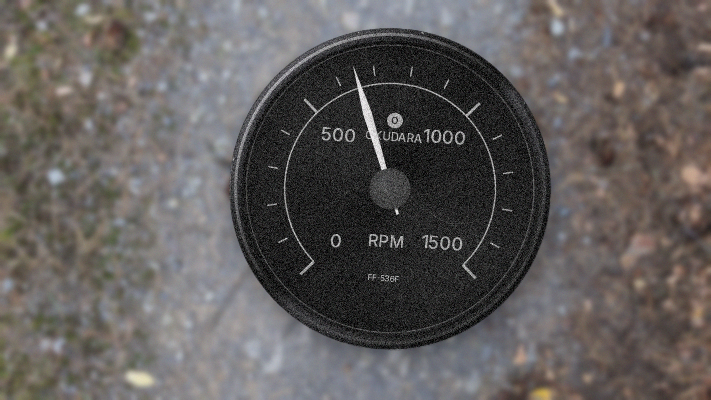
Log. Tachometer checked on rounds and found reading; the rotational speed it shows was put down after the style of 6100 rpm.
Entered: 650 rpm
